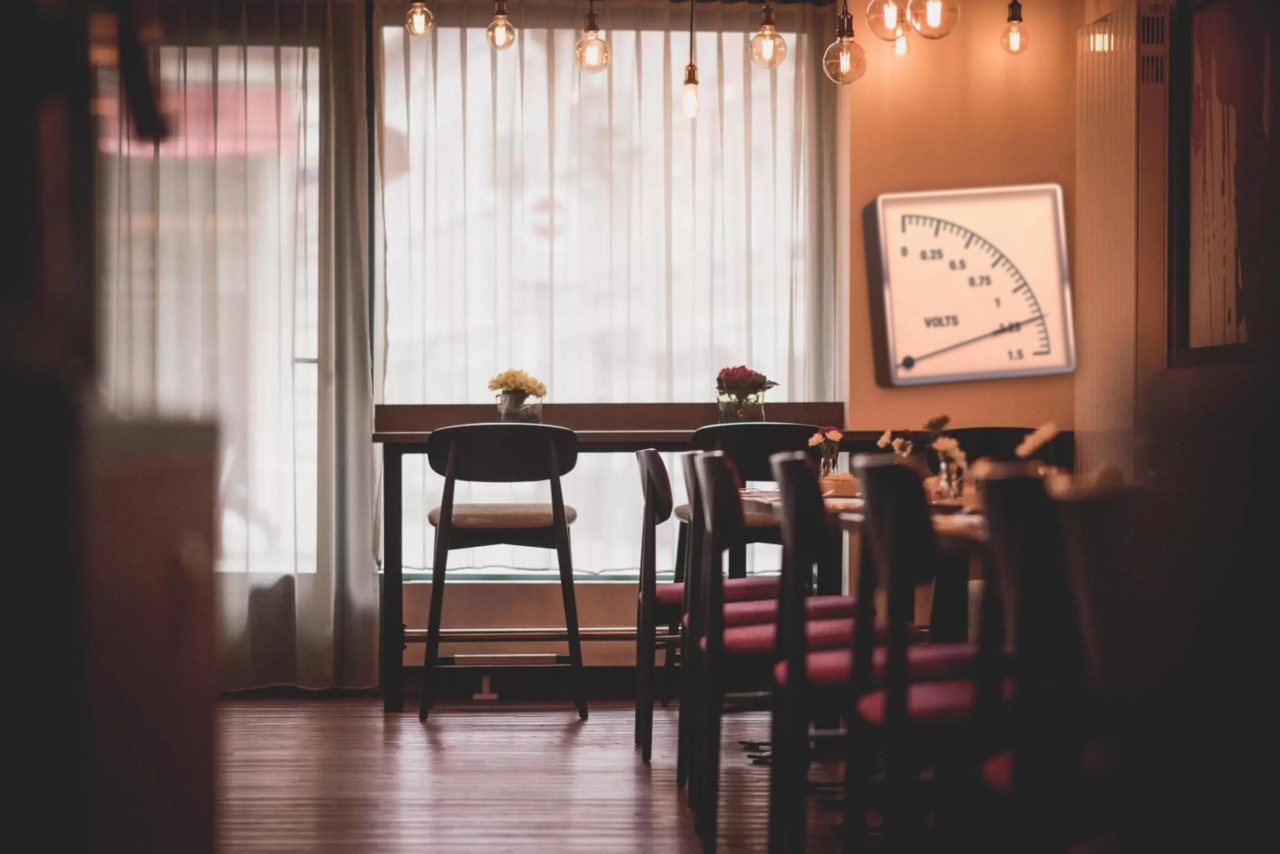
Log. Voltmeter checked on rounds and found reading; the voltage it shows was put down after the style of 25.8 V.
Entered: 1.25 V
